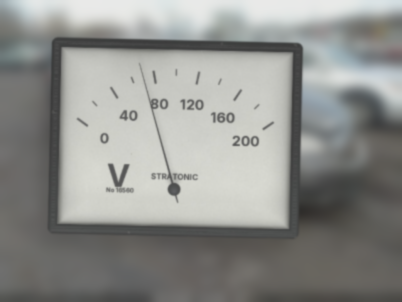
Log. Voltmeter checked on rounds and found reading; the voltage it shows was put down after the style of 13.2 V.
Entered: 70 V
